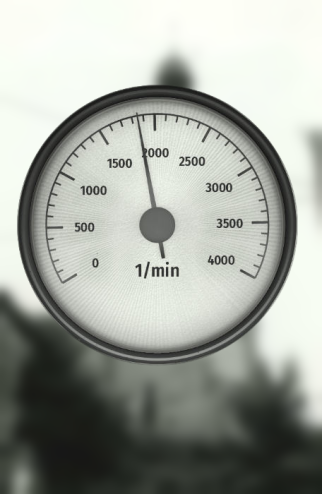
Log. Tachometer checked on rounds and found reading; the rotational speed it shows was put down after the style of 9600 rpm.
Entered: 1850 rpm
